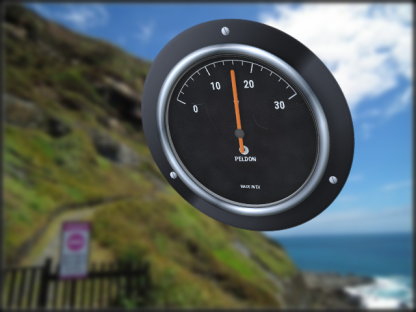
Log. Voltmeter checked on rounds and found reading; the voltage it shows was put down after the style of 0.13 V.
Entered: 16 V
